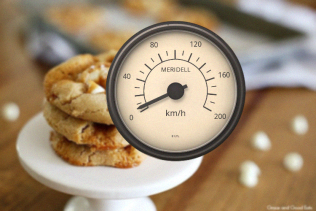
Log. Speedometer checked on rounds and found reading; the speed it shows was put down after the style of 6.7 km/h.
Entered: 5 km/h
